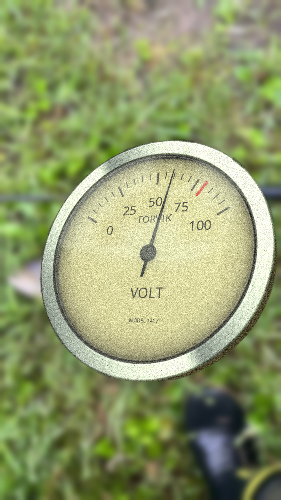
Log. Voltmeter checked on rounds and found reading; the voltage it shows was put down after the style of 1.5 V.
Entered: 60 V
